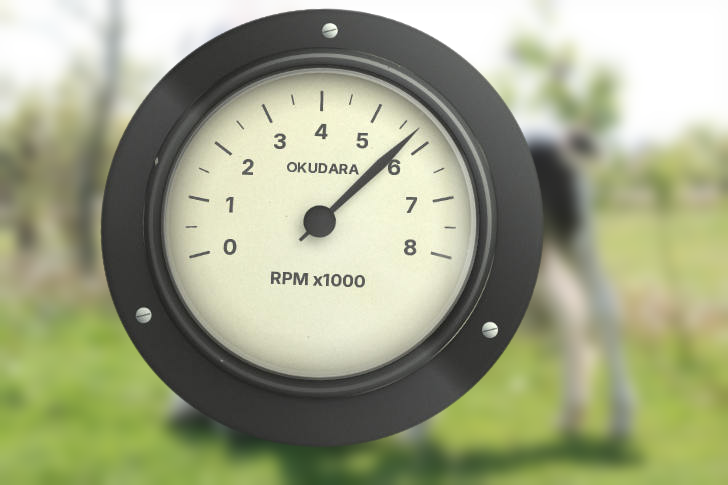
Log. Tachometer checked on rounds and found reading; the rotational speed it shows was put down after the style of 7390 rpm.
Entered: 5750 rpm
